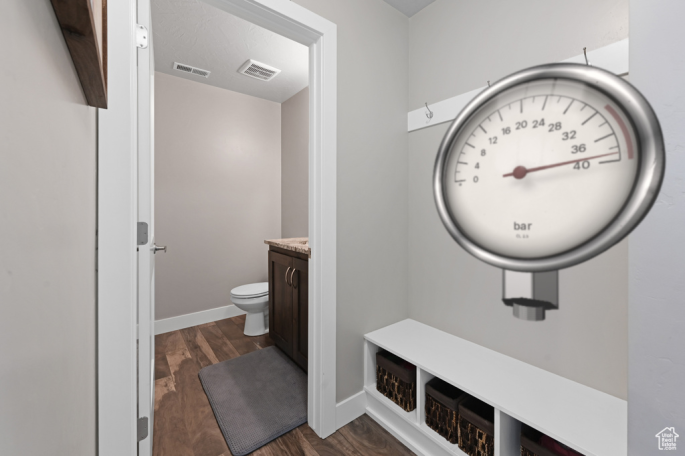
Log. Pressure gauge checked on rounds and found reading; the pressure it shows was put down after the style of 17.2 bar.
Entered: 39 bar
